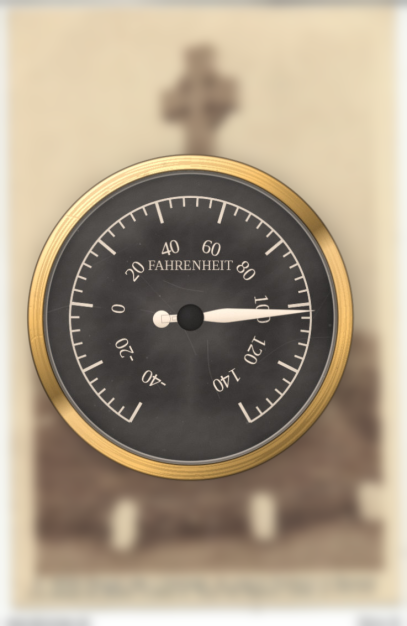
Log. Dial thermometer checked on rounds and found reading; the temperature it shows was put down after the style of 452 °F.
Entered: 102 °F
